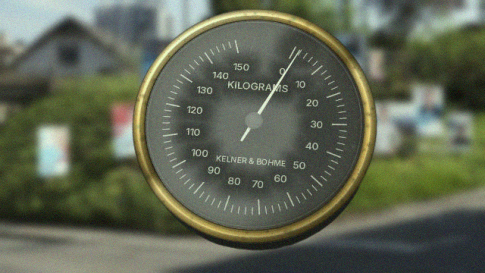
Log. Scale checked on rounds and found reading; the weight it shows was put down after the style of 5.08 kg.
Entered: 2 kg
